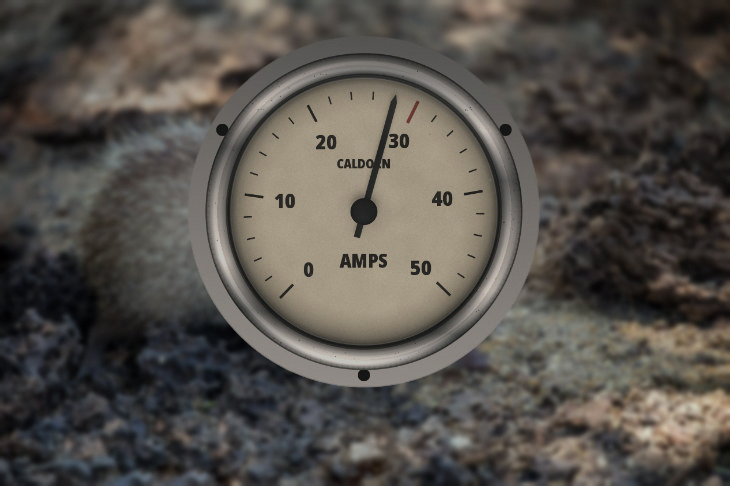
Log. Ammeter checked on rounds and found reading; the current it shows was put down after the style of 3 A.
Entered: 28 A
